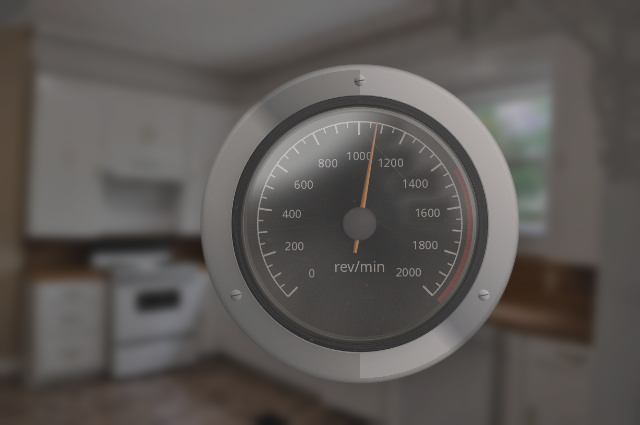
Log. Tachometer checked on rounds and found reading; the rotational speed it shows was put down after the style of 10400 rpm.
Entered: 1075 rpm
